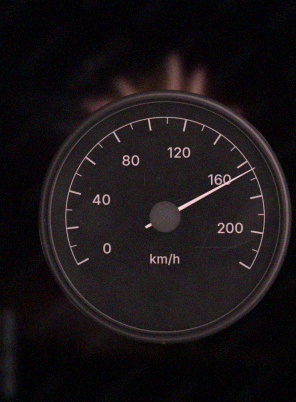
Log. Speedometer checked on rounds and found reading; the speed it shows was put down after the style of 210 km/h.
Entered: 165 km/h
